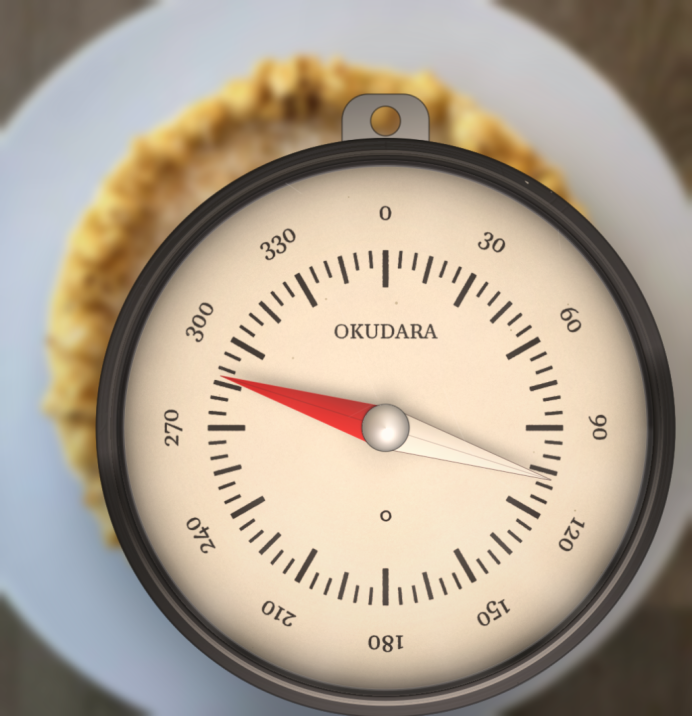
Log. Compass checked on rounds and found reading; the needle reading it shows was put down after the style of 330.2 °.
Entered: 287.5 °
